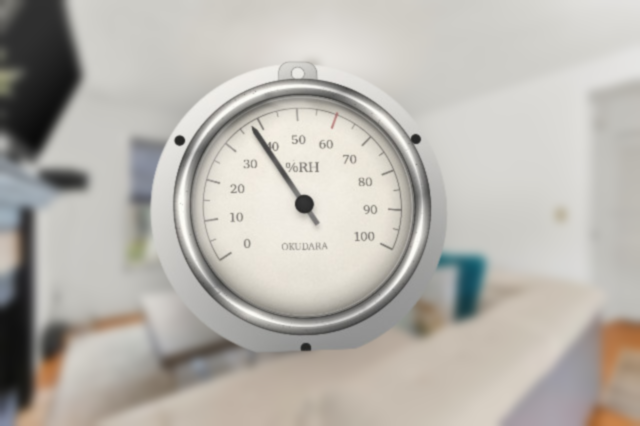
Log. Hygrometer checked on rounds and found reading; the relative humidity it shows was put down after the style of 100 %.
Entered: 37.5 %
